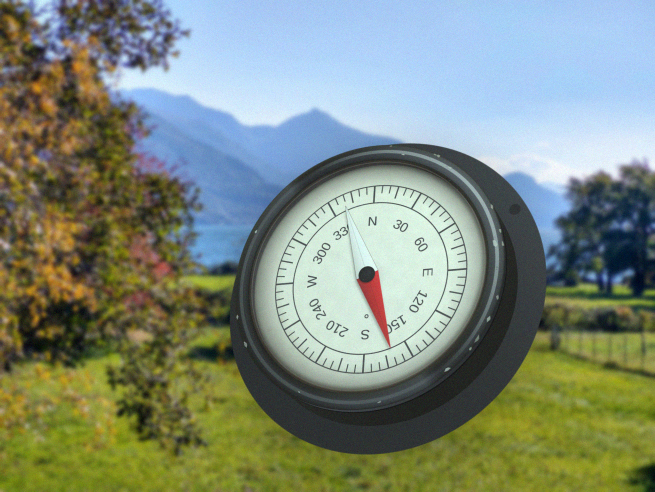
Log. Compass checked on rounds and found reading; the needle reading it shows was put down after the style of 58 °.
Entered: 160 °
